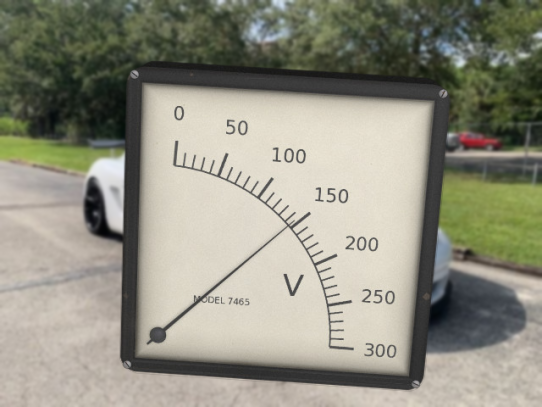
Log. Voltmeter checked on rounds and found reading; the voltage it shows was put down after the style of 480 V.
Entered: 145 V
